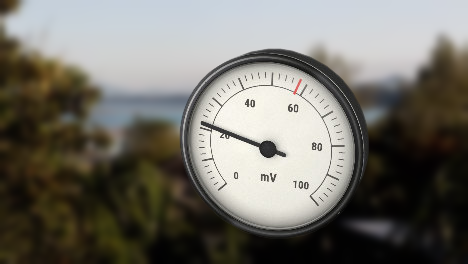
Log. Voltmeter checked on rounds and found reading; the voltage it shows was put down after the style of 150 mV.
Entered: 22 mV
